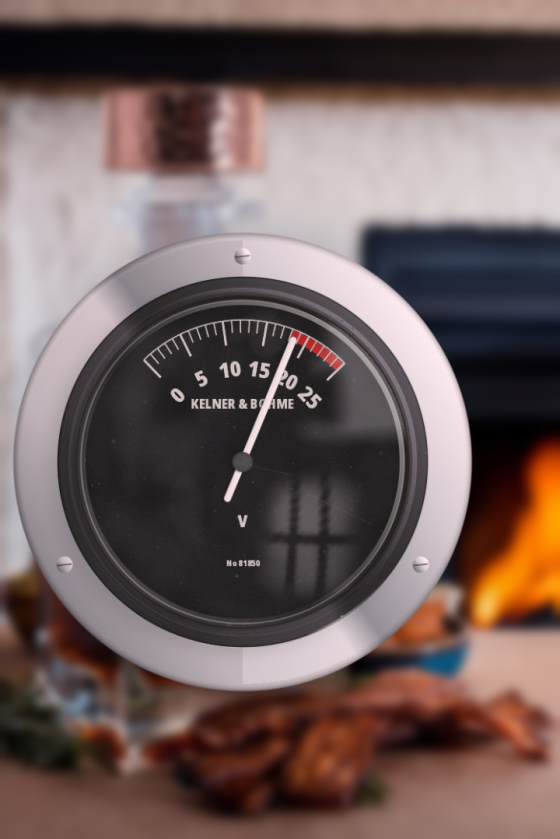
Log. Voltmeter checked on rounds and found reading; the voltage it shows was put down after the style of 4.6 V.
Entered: 18.5 V
